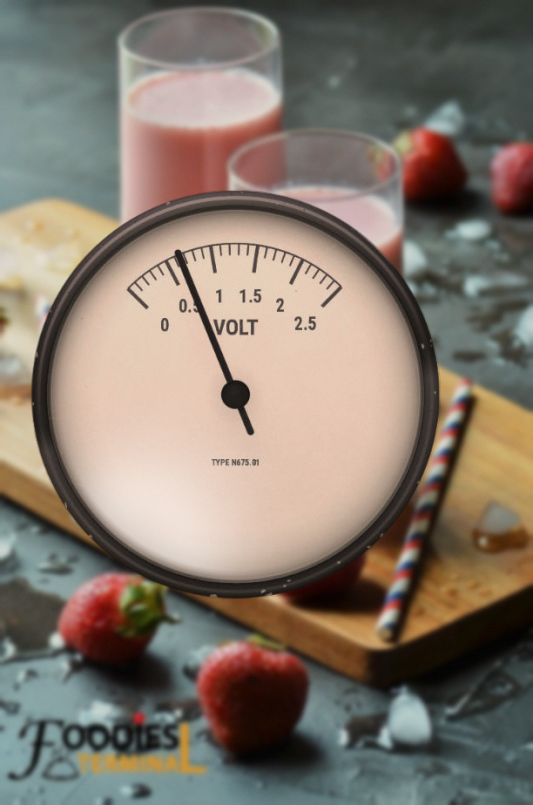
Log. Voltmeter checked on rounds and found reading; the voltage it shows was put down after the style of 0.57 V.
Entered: 0.65 V
